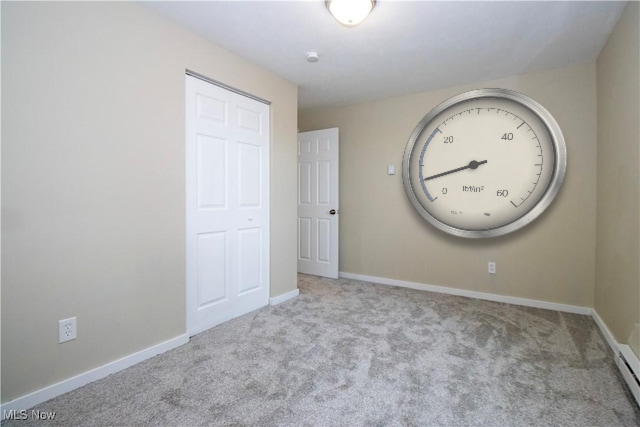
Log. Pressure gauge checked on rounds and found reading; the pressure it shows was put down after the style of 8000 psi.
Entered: 6 psi
